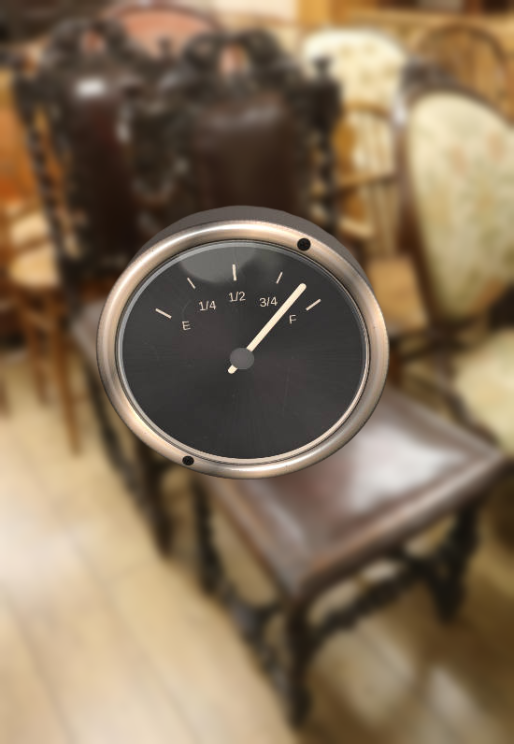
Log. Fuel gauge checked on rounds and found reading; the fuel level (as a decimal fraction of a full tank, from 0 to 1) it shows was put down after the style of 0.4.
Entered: 0.875
